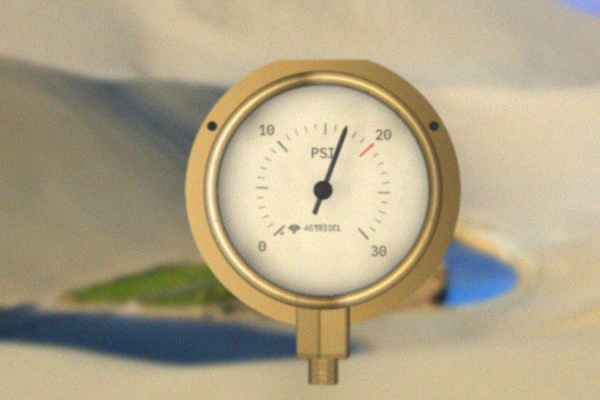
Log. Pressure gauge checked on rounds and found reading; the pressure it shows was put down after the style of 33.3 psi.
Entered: 17 psi
